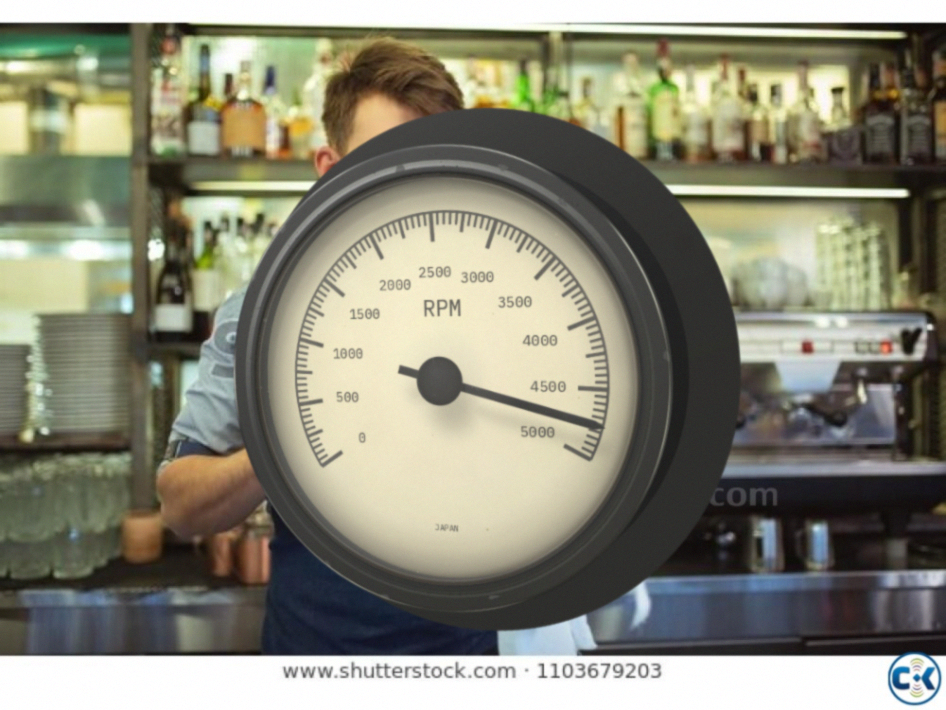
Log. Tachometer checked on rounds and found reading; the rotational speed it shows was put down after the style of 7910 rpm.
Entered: 4750 rpm
